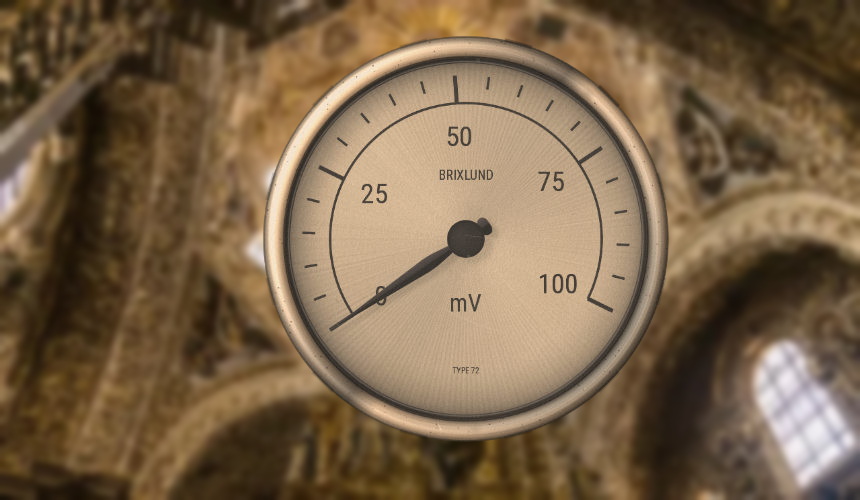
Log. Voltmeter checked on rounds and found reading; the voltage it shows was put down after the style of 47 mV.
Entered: 0 mV
